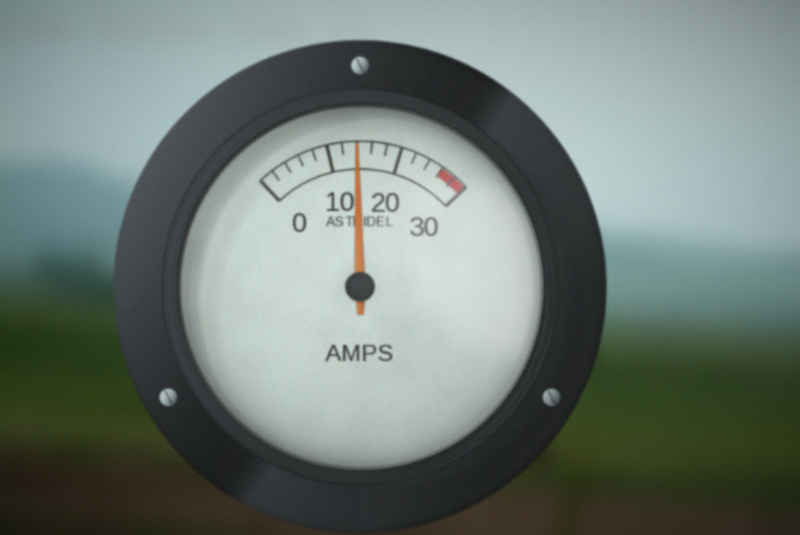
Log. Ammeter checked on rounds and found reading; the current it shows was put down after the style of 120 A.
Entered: 14 A
